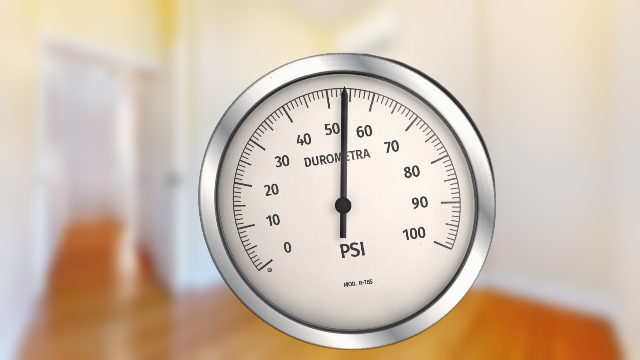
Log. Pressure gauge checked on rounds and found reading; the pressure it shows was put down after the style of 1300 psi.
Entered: 54 psi
